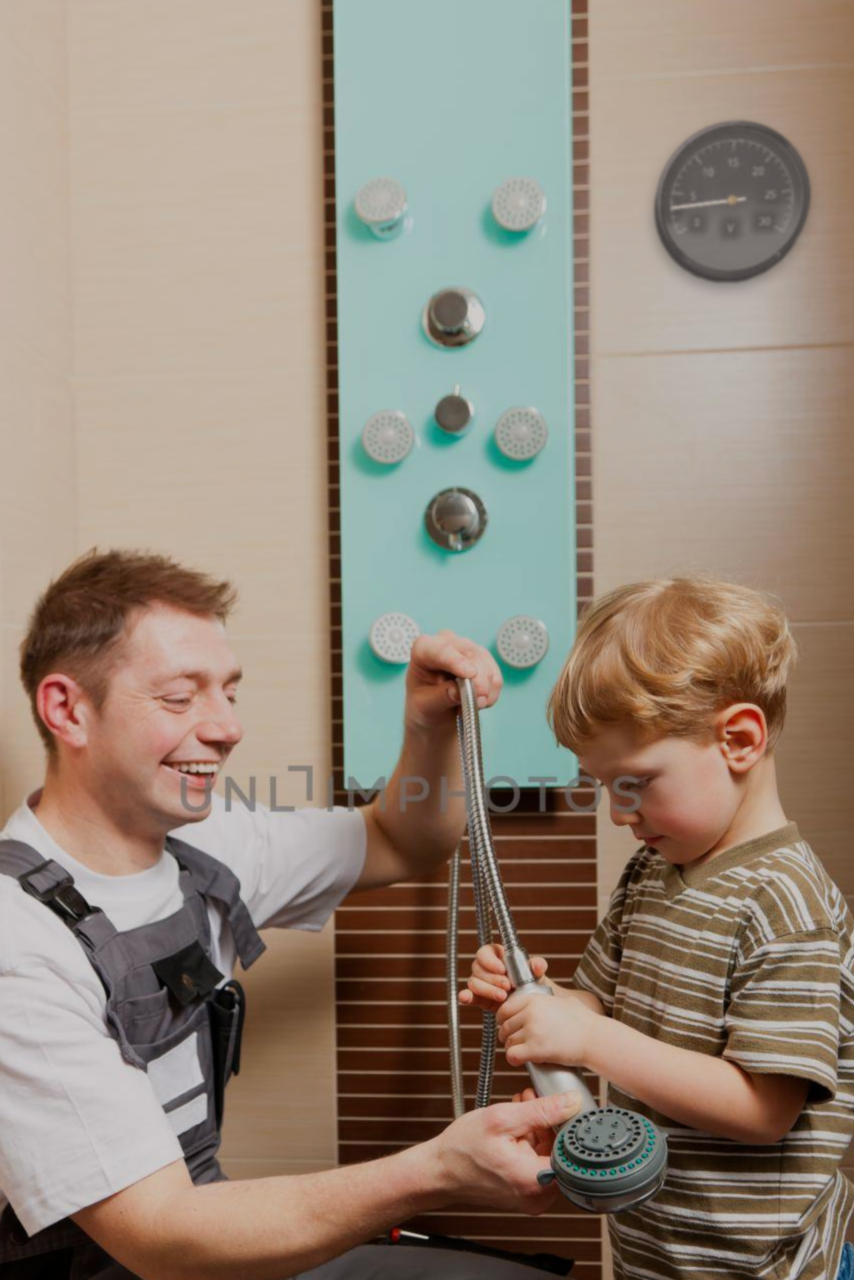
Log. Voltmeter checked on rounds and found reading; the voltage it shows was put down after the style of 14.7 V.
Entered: 3 V
